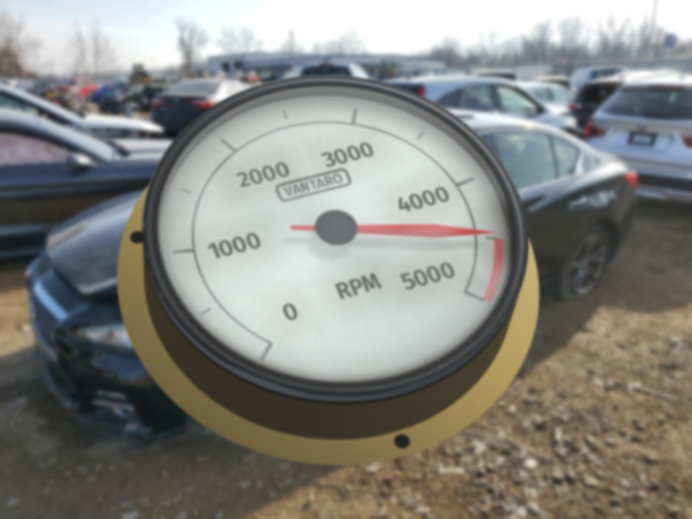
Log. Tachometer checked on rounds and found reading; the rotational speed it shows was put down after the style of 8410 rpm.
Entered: 4500 rpm
